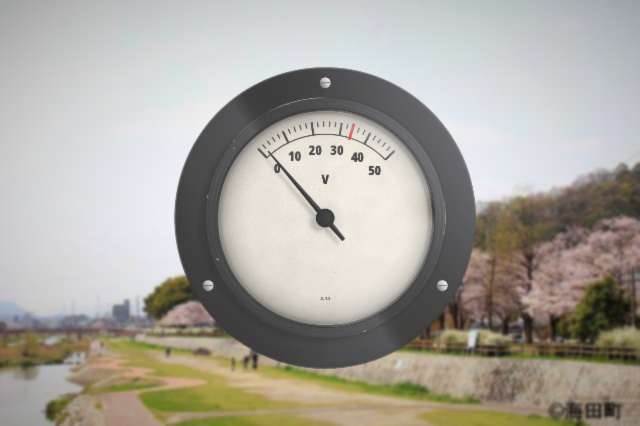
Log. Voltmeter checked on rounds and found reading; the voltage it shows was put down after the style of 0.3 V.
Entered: 2 V
